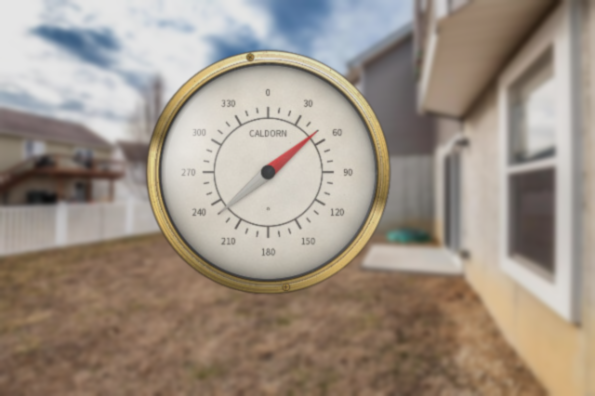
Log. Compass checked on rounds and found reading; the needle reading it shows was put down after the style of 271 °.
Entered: 50 °
